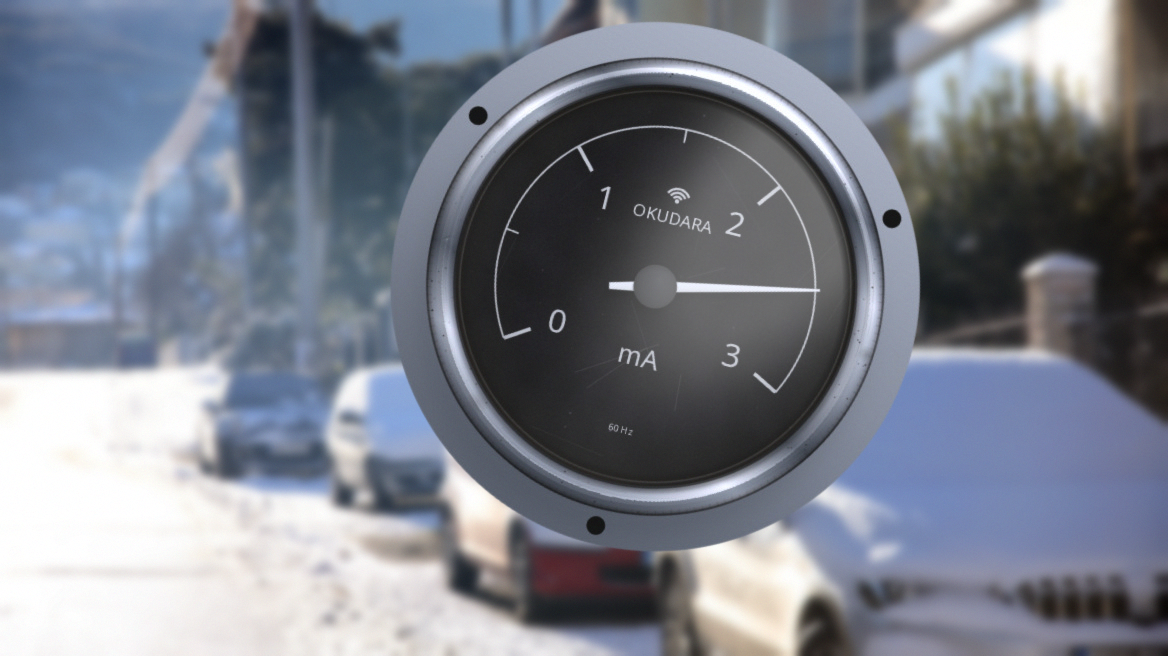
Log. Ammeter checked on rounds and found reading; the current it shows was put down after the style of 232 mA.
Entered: 2.5 mA
